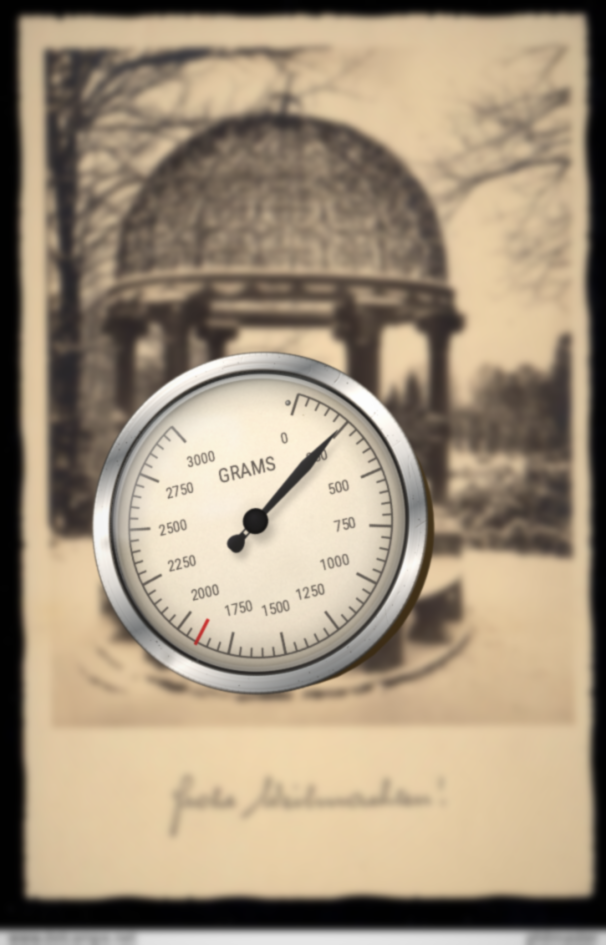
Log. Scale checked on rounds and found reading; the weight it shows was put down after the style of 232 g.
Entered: 250 g
